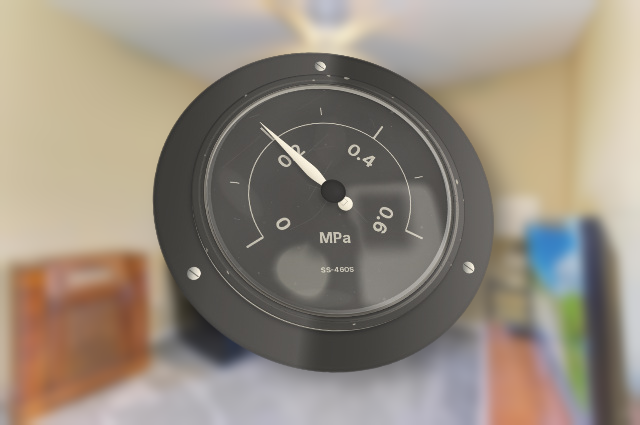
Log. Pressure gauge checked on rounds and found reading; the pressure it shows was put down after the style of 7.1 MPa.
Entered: 0.2 MPa
